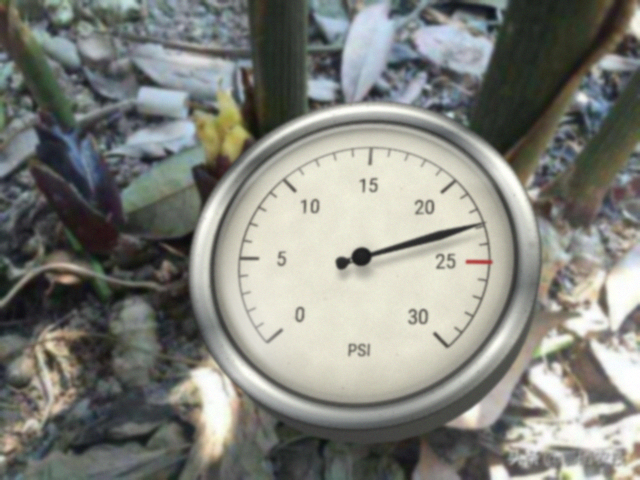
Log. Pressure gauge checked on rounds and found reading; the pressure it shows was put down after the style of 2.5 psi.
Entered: 23 psi
